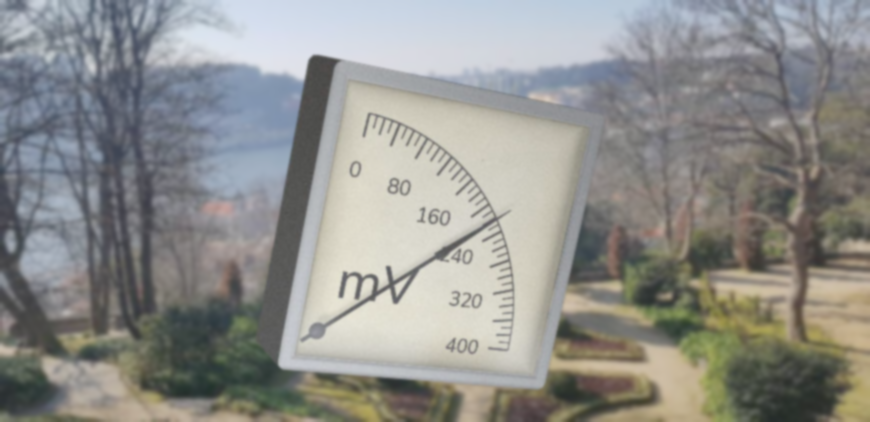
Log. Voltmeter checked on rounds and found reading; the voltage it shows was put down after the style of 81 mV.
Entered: 220 mV
